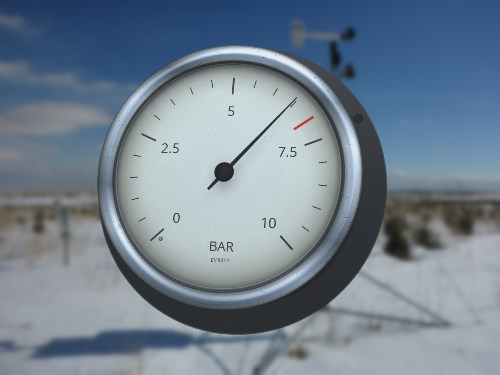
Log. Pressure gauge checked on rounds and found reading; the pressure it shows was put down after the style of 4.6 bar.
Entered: 6.5 bar
